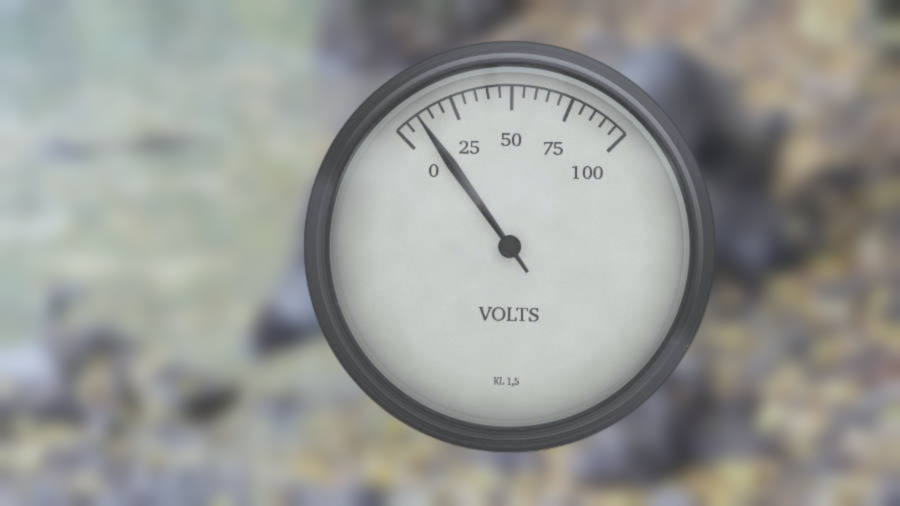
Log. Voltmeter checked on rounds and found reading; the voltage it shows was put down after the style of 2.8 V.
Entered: 10 V
